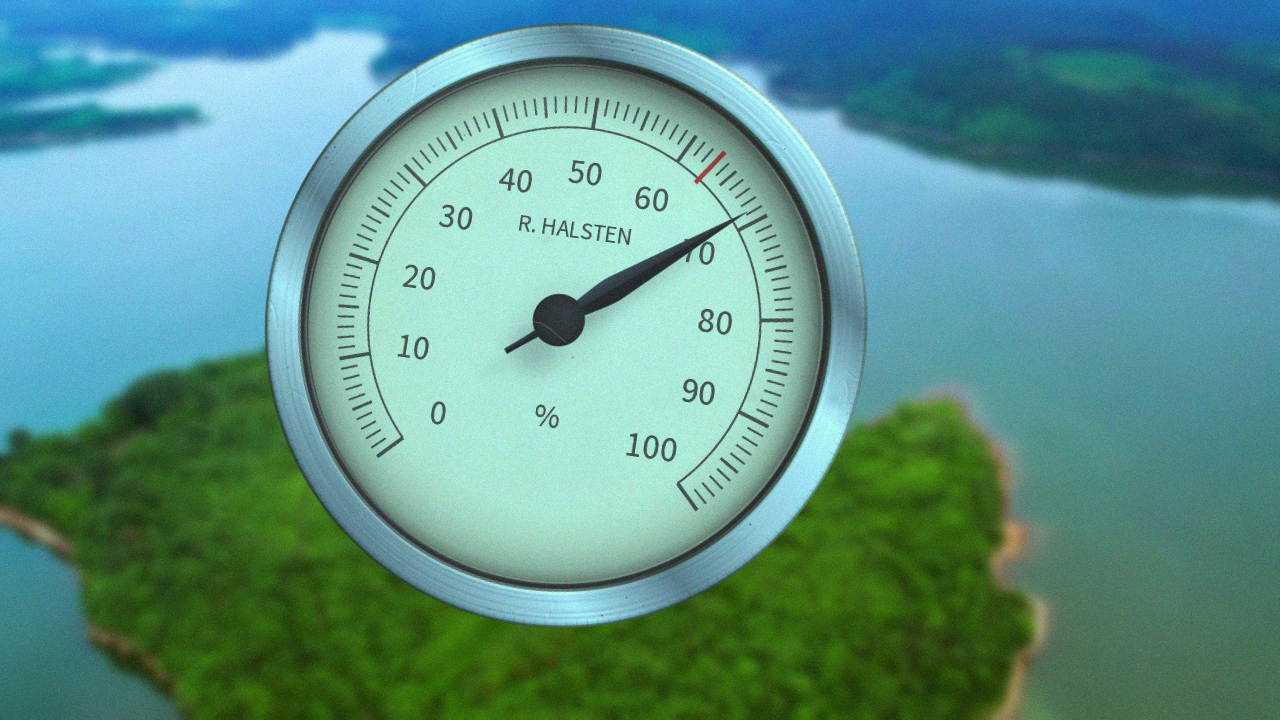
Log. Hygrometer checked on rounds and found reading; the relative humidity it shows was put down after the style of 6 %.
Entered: 69 %
